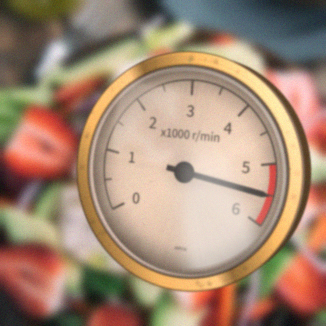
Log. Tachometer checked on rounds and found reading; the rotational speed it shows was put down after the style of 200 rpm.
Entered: 5500 rpm
